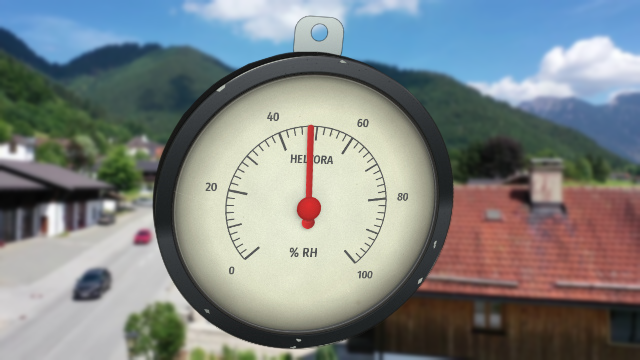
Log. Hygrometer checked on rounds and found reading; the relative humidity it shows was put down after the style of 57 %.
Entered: 48 %
